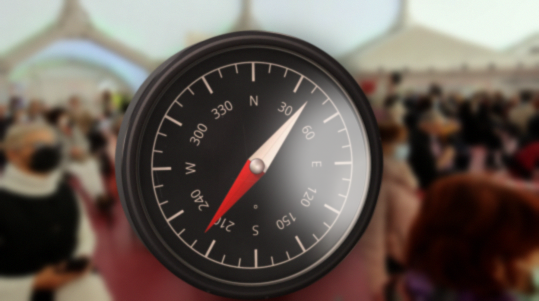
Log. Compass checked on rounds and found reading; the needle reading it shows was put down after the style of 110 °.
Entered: 220 °
